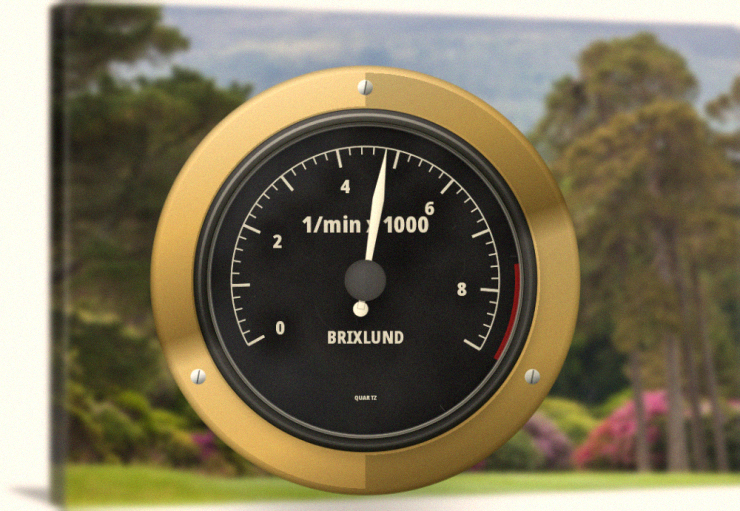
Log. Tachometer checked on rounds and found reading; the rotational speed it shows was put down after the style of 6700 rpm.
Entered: 4800 rpm
